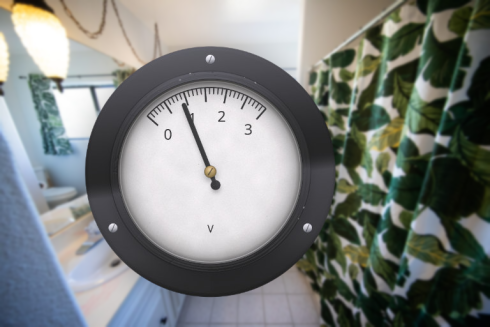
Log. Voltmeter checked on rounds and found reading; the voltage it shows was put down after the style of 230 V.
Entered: 0.9 V
